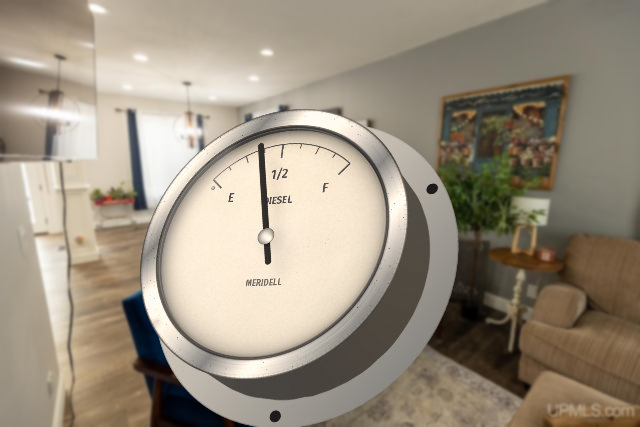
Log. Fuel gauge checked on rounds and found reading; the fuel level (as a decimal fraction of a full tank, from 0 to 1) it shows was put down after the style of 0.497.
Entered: 0.375
